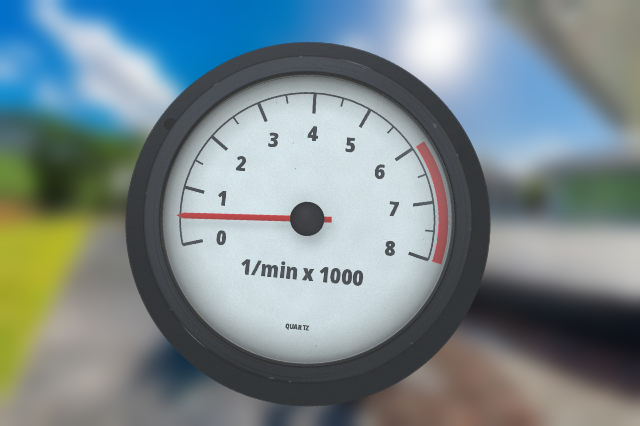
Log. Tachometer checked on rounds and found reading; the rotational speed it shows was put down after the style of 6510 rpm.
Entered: 500 rpm
